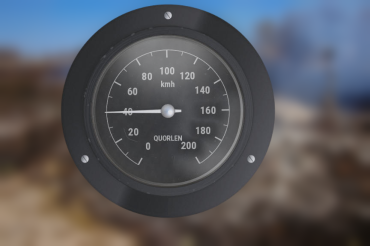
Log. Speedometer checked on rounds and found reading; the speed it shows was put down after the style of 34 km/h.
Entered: 40 km/h
